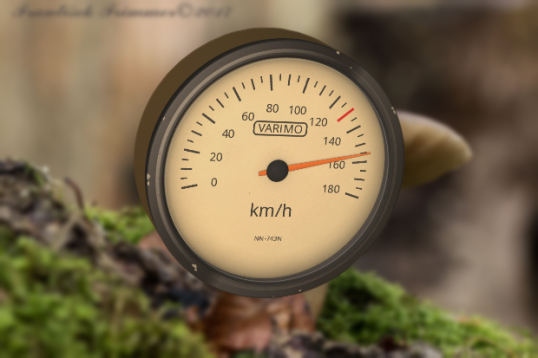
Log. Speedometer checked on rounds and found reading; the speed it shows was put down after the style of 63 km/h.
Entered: 155 km/h
